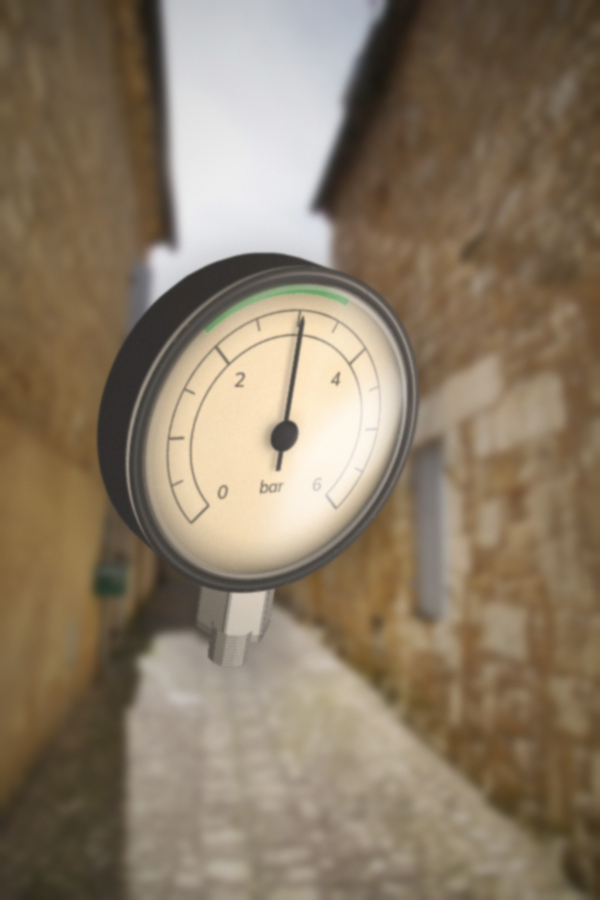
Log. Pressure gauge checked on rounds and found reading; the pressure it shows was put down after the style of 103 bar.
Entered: 3 bar
